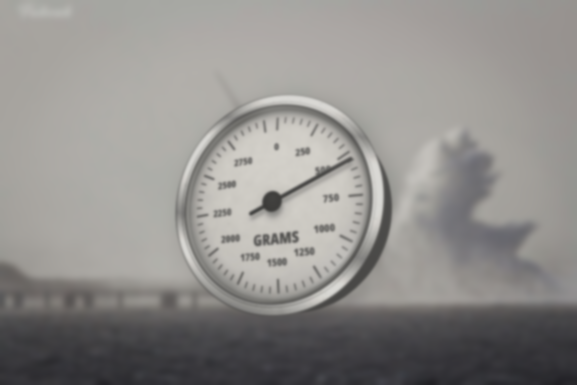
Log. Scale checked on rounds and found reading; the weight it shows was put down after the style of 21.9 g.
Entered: 550 g
